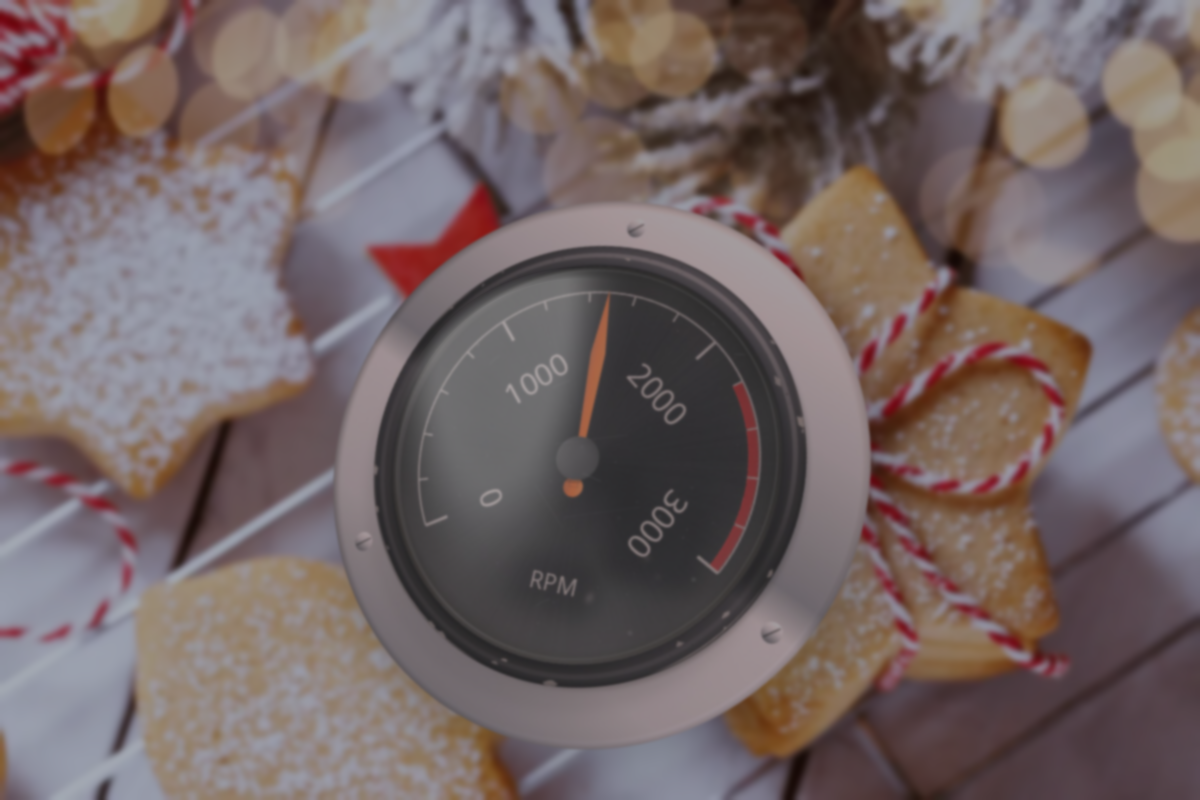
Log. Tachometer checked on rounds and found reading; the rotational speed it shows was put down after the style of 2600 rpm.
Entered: 1500 rpm
